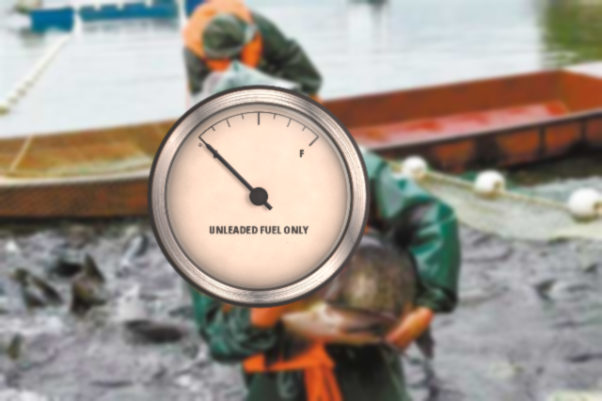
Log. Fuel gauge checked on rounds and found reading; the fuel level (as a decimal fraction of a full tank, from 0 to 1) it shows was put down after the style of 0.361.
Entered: 0
